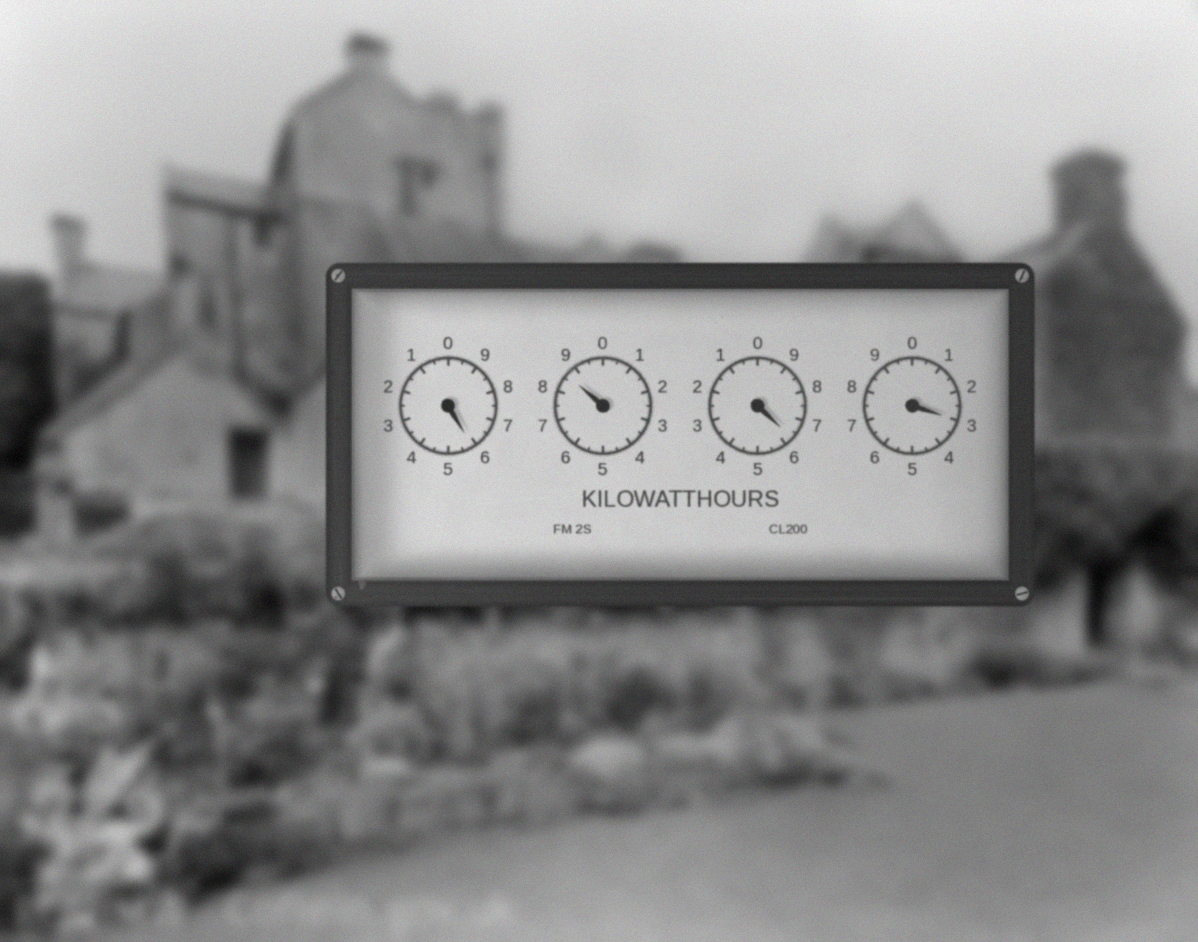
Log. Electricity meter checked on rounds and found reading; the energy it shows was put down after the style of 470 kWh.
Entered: 5863 kWh
